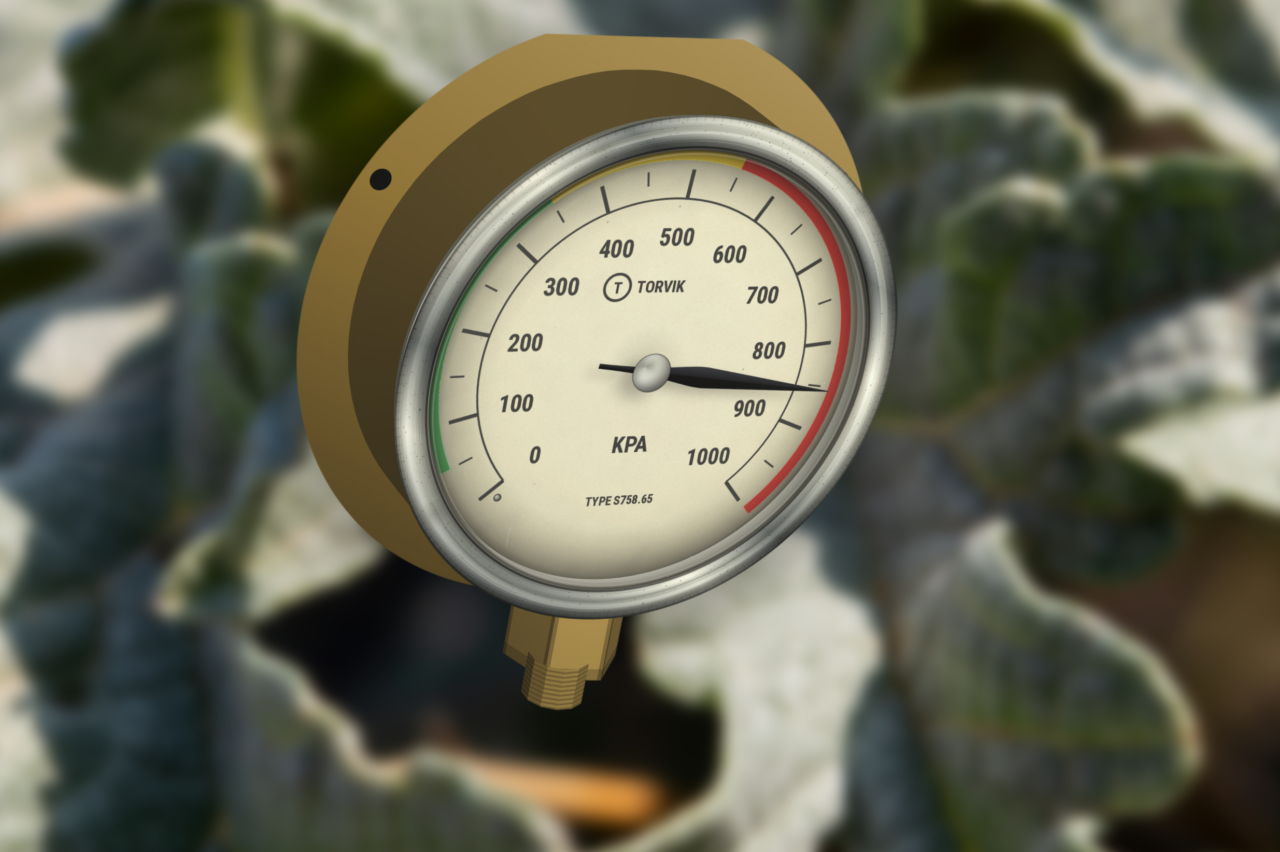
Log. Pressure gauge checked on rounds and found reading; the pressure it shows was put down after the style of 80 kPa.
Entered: 850 kPa
